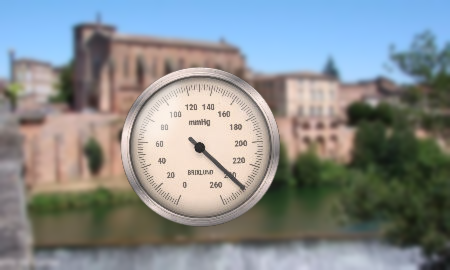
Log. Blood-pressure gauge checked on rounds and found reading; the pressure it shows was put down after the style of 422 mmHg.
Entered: 240 mmHg
